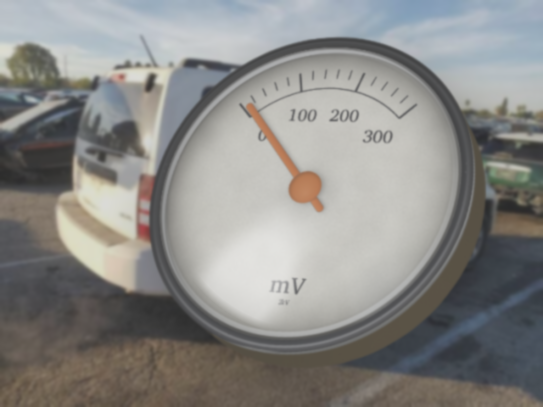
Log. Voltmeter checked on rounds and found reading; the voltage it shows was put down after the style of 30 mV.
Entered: 10 mV
